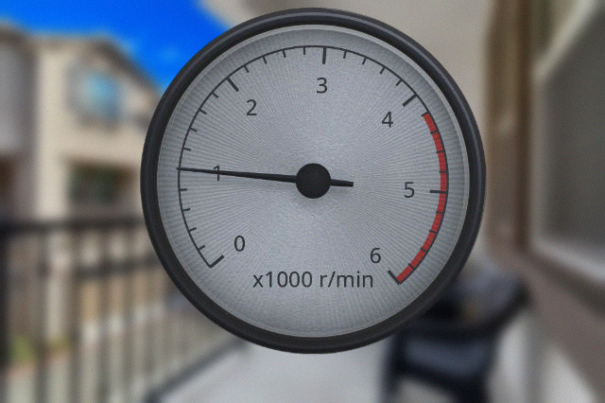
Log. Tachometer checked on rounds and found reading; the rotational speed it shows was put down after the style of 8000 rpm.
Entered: 1000 rpm
